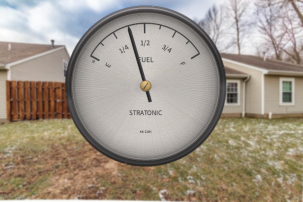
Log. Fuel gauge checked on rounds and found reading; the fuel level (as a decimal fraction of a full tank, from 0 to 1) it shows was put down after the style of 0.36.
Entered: 0.375
